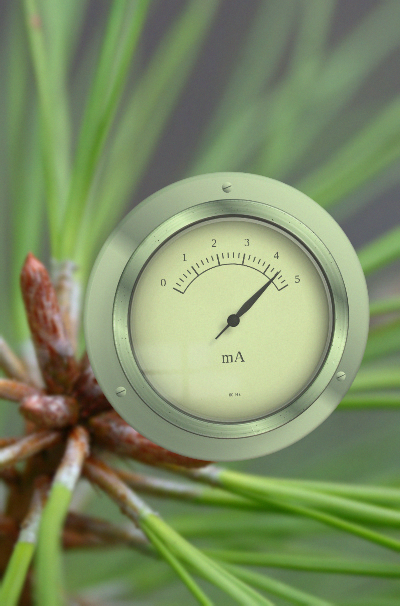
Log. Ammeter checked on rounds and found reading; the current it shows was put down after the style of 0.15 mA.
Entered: 4.4 mA
